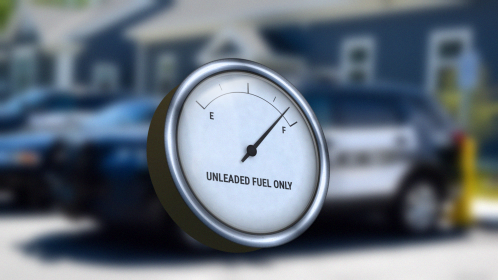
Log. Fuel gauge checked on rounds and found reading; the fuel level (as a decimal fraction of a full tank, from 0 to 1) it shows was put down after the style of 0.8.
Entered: 0.875
